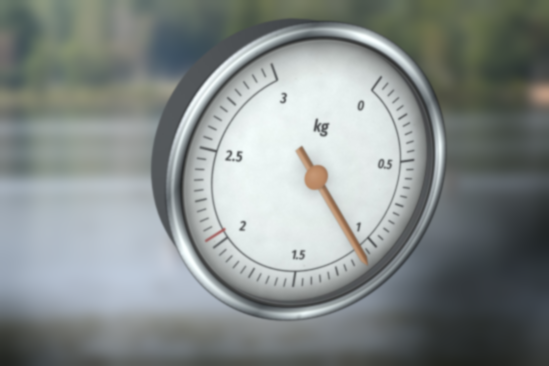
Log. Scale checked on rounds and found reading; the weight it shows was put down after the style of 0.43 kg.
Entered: 1.1 kg
